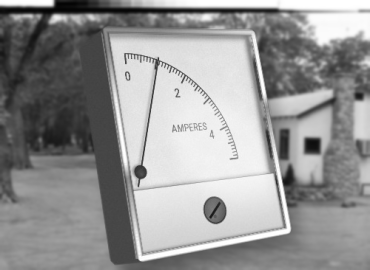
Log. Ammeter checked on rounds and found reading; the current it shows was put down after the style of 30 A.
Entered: 1 A
